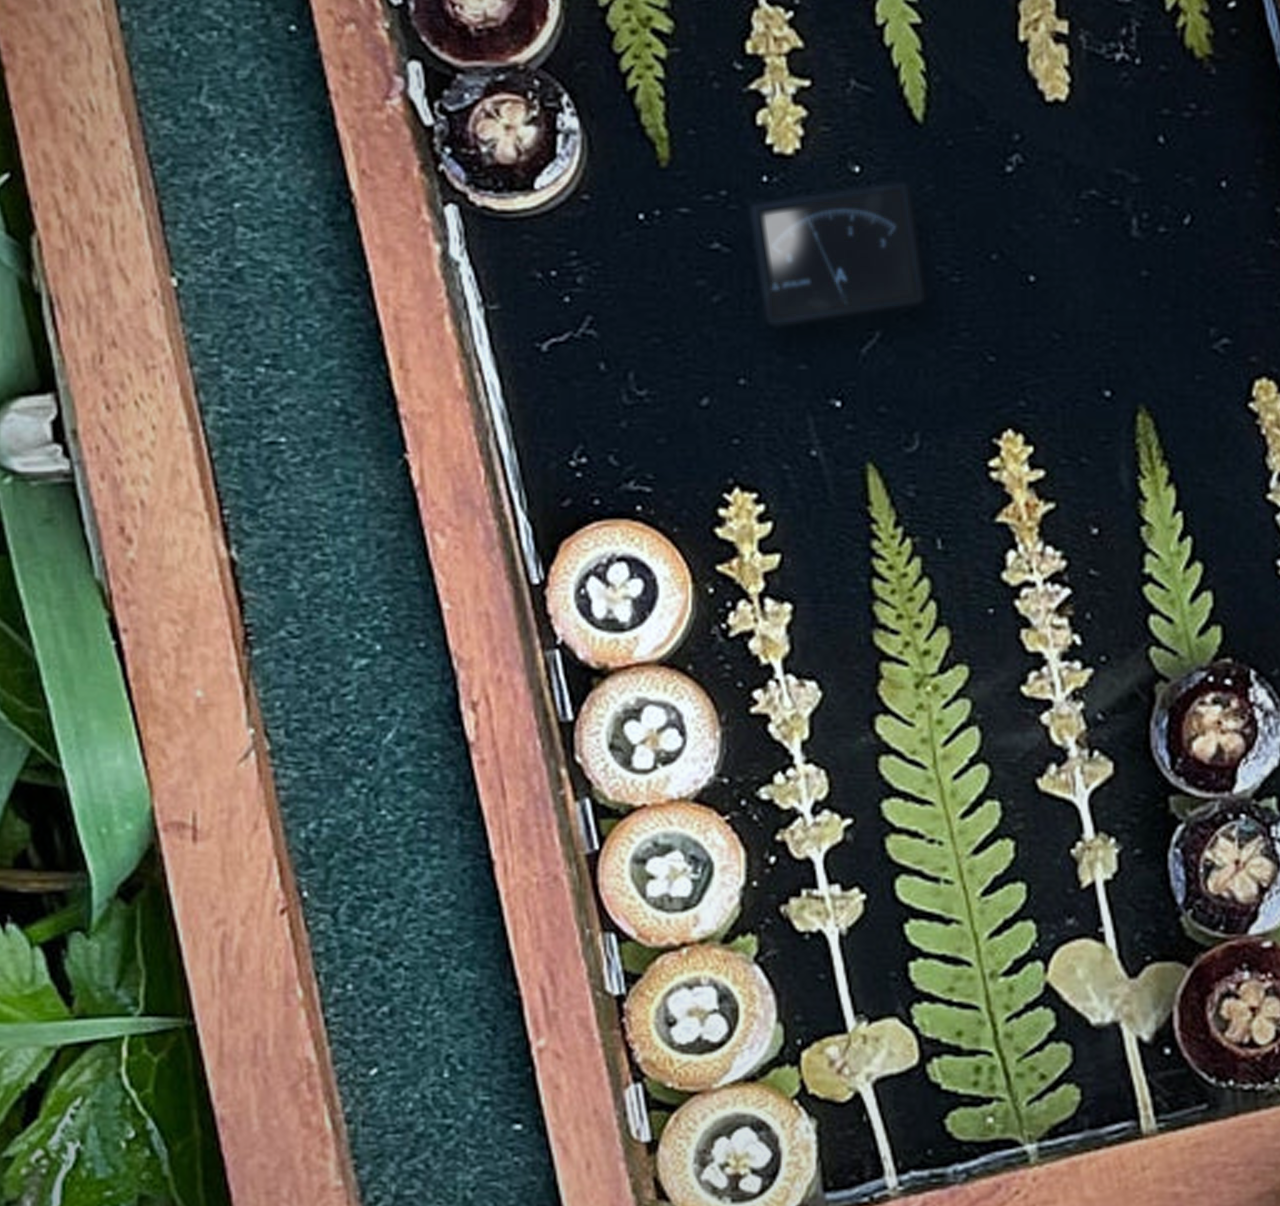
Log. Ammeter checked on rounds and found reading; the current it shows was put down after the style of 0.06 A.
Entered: 1 A
